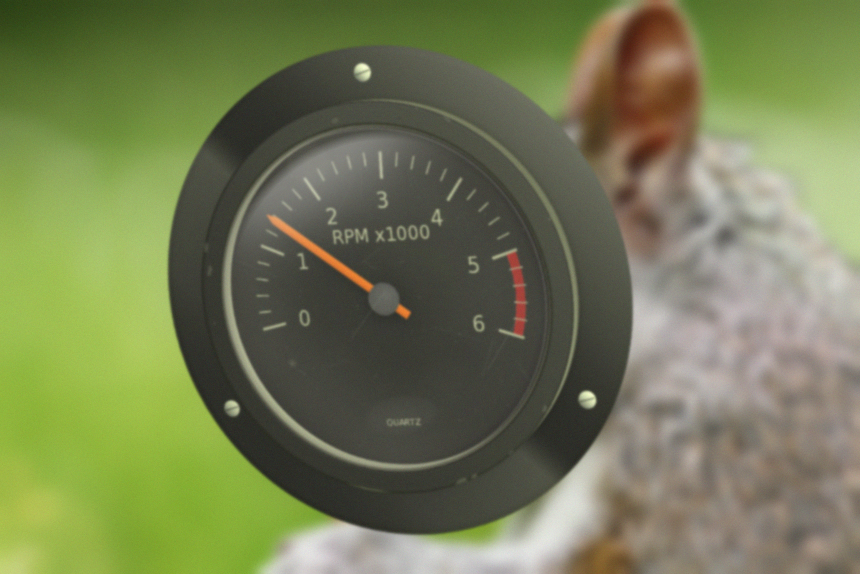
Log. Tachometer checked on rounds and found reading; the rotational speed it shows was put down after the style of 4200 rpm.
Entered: 1400 rpm
